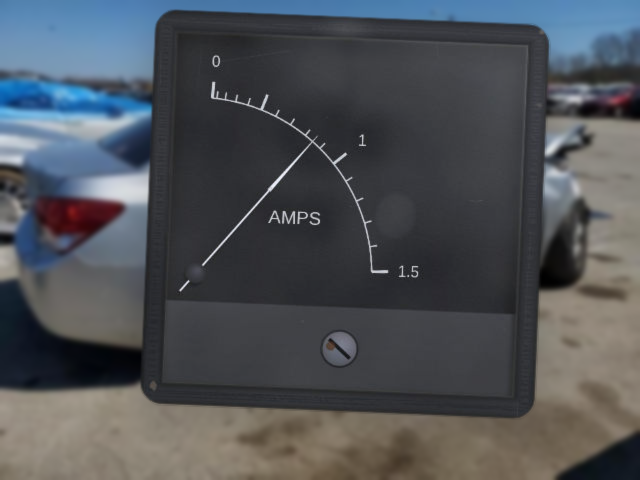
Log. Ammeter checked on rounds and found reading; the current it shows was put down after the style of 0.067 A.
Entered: 0.85 A
